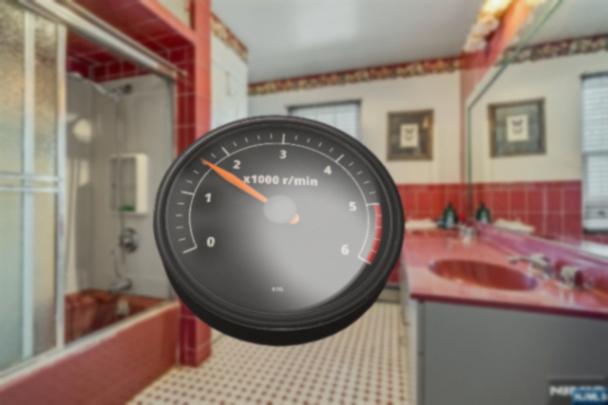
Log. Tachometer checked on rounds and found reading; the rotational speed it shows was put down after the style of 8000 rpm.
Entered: 1600 rpm
